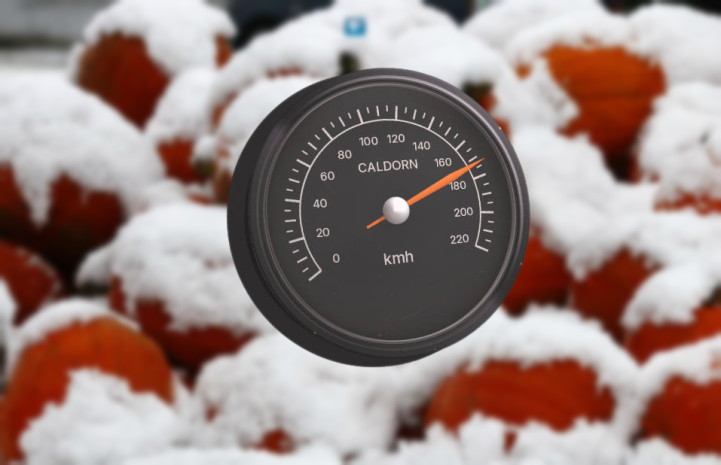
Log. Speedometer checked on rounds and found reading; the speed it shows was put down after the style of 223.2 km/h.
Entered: 172.5 km/h
